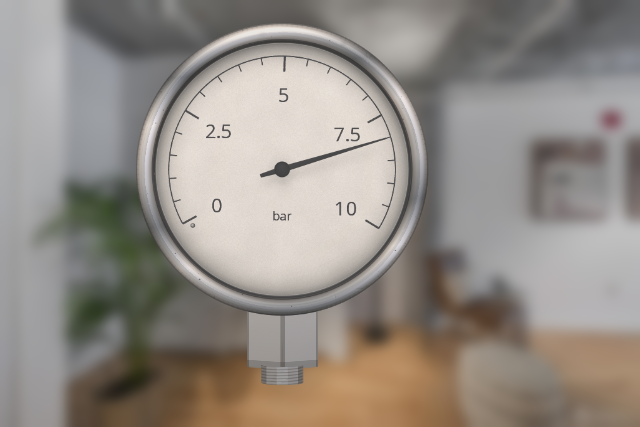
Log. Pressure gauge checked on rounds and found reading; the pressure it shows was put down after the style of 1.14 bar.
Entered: 8 bar
